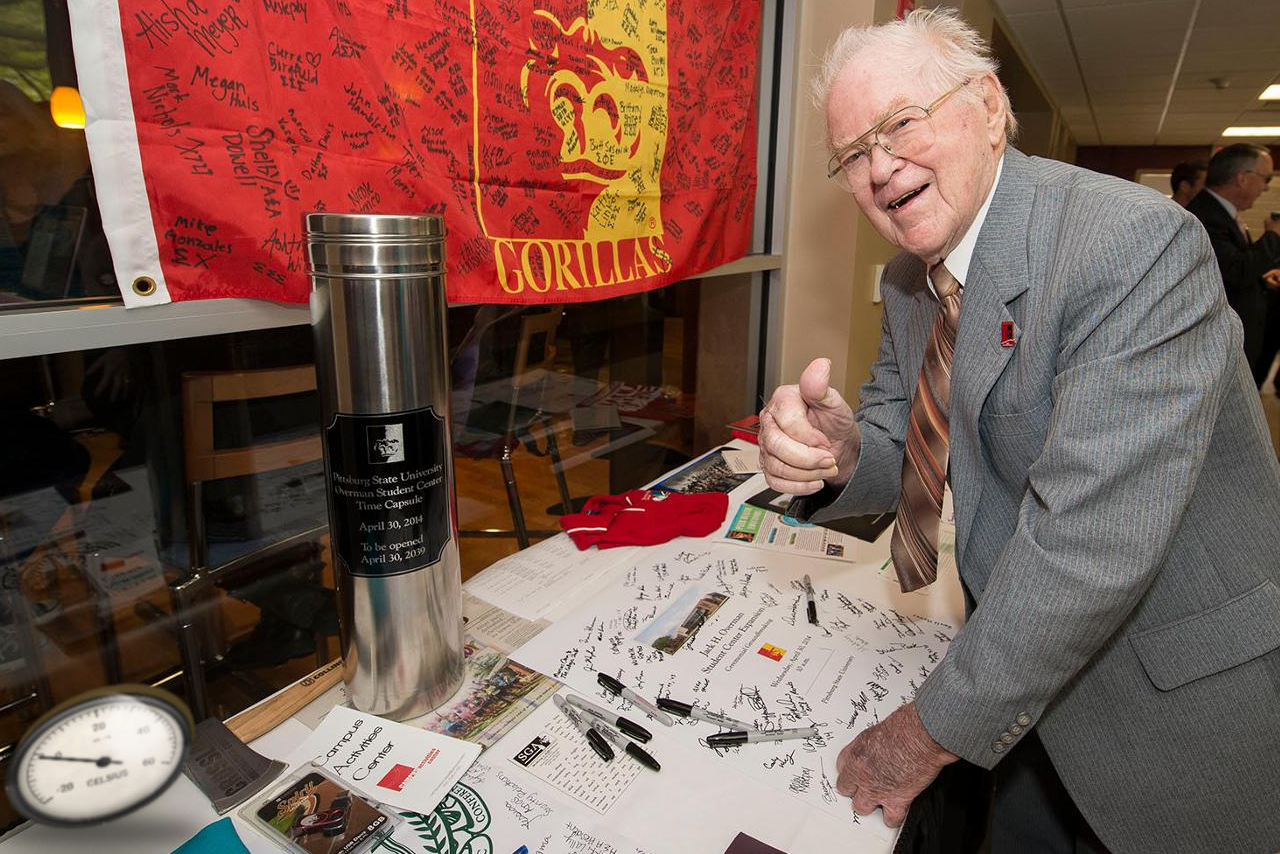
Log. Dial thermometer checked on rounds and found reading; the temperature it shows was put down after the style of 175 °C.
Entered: 0 °C
